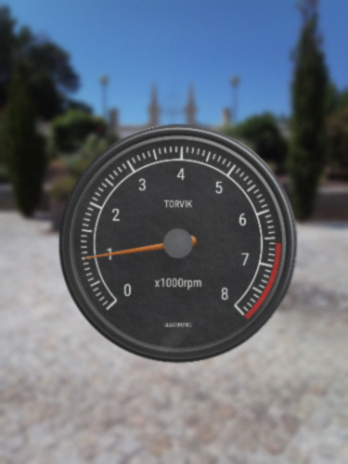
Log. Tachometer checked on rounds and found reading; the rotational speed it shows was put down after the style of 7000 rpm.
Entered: 1000 rpm
